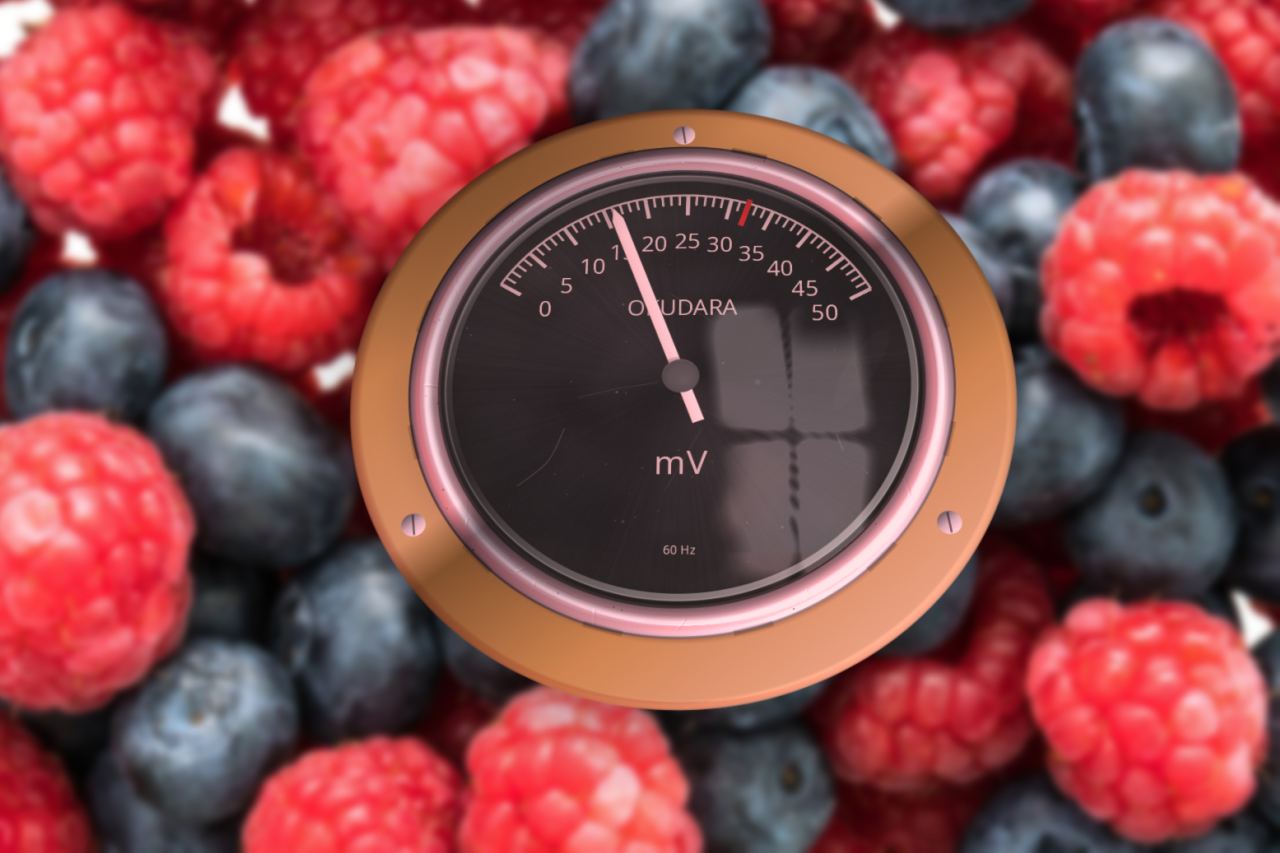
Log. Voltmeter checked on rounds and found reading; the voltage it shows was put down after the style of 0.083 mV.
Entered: 16 mV
